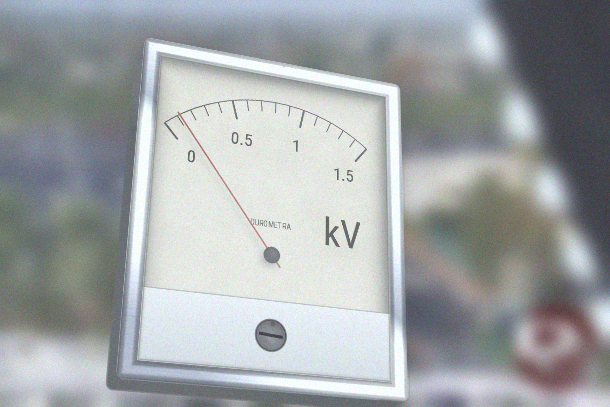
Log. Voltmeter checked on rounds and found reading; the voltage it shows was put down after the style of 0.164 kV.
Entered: 0.1 kV
